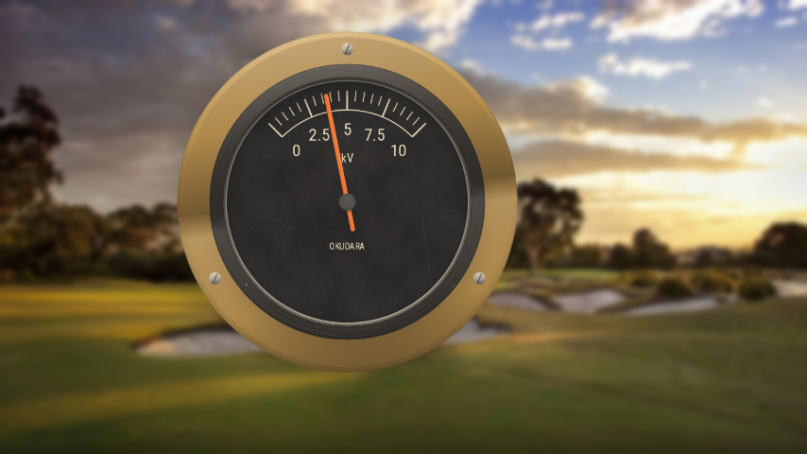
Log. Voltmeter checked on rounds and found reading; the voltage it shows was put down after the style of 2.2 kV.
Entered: 3.75 kV
